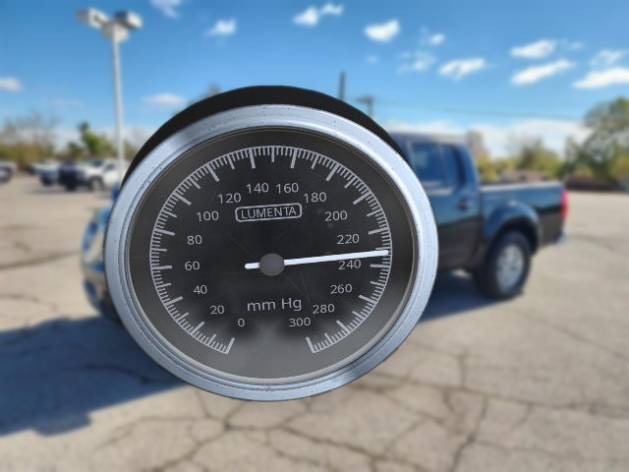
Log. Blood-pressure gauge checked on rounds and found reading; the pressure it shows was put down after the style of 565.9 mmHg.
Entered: 230 mmHg
